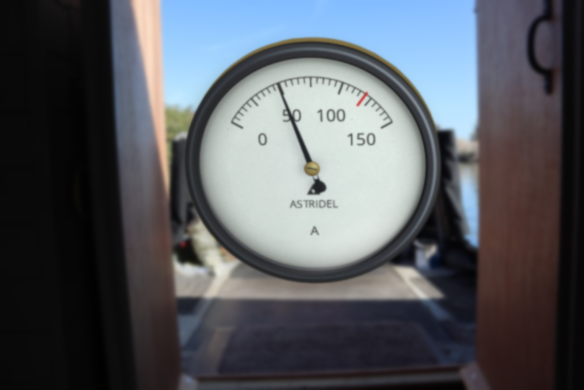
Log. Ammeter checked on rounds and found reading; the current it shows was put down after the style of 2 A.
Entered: 50 A
